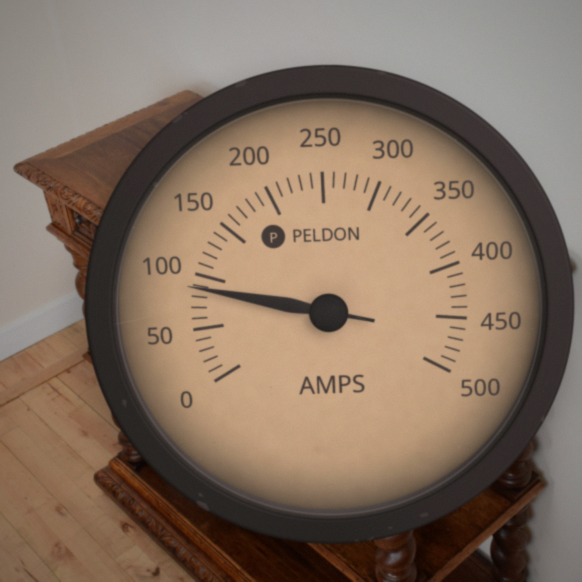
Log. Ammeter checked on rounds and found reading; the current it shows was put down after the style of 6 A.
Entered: 90 A
